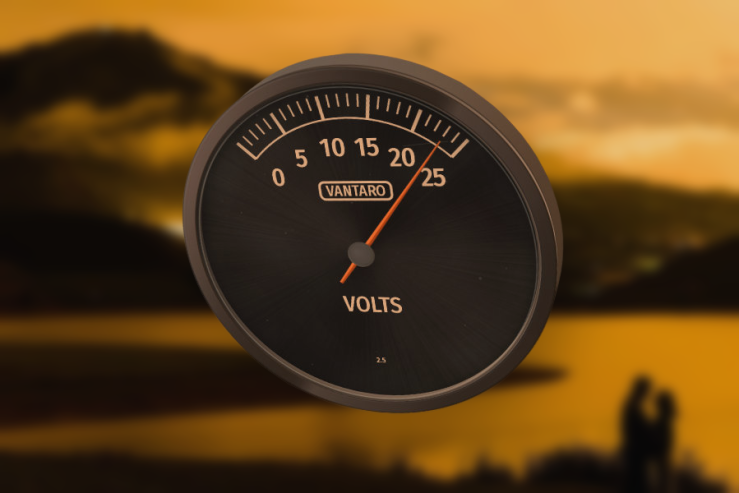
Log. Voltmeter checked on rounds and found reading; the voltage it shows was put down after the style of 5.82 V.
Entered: 23 V
